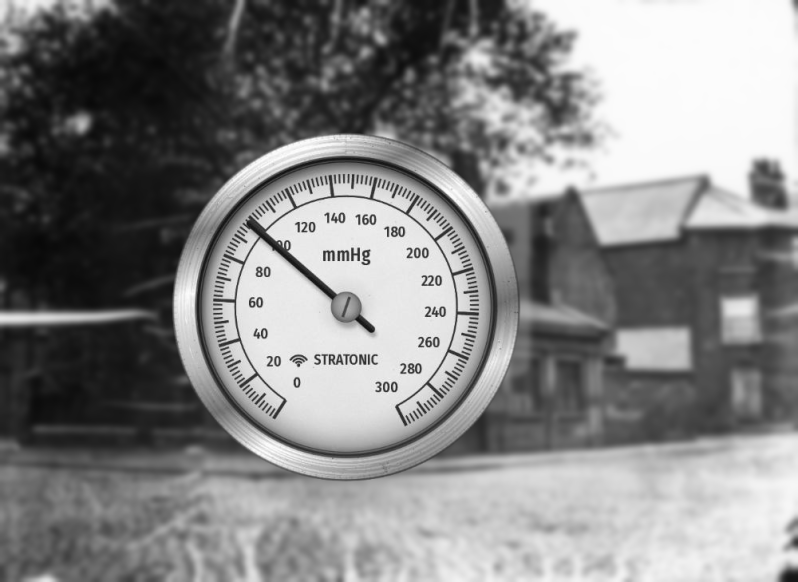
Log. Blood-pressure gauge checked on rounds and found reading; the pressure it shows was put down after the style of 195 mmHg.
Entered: 98 mmHg
